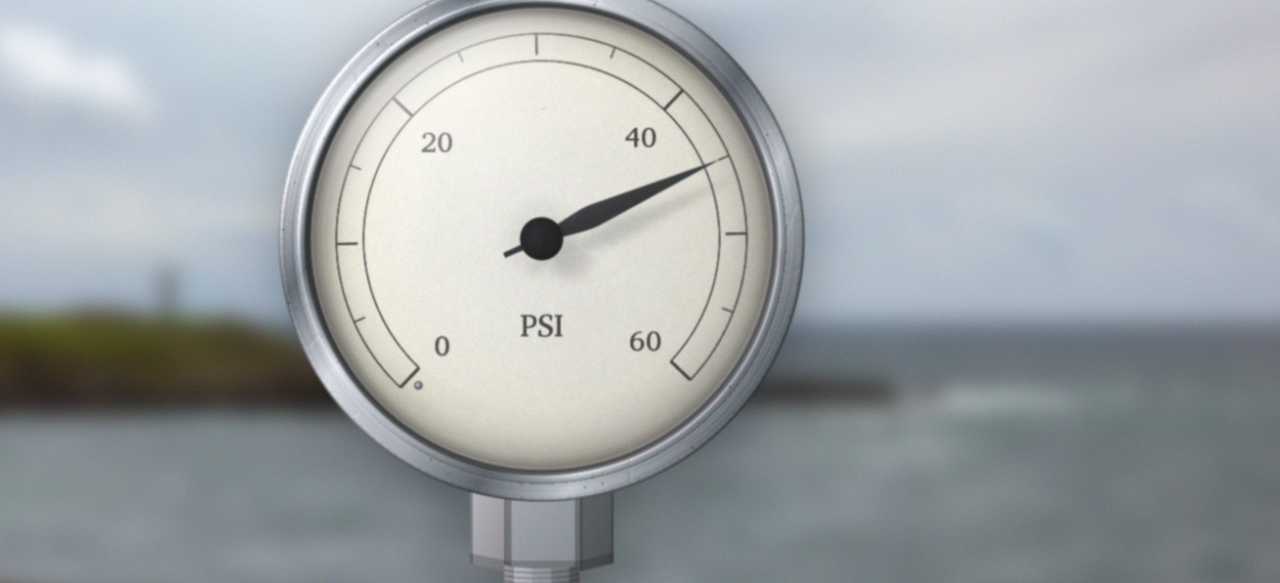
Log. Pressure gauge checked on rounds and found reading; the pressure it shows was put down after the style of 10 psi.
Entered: 45 psi
